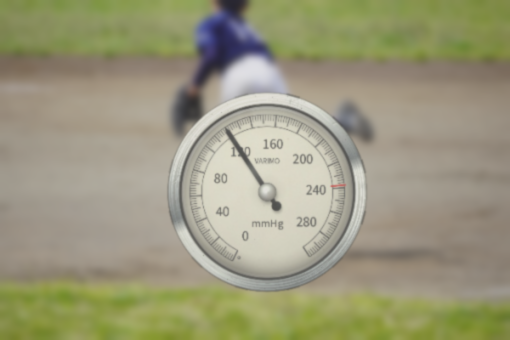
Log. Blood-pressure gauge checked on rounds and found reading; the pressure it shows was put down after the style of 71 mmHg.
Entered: 120 mmHg
